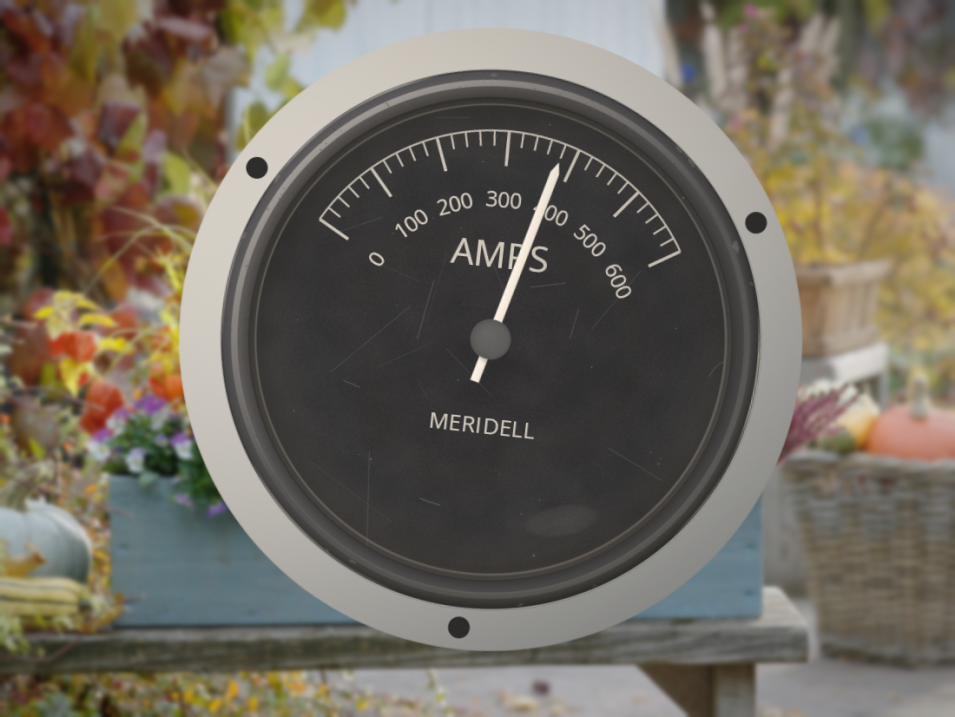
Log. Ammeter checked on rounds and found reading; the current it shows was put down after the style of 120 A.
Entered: 380 A
